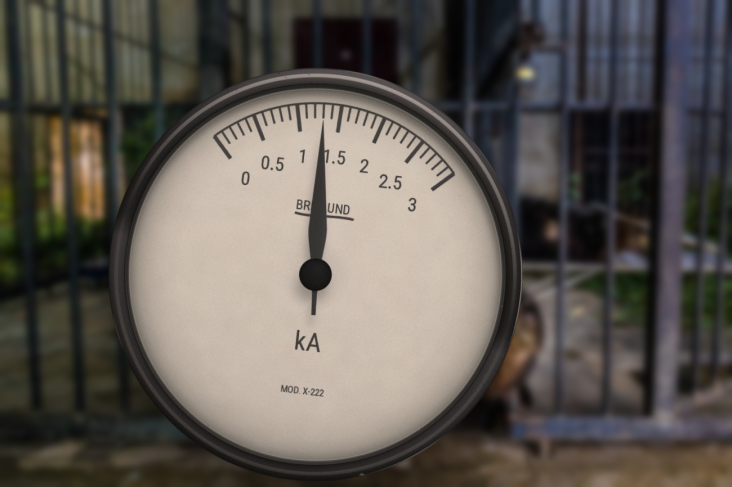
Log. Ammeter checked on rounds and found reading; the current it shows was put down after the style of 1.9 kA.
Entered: 1.3 kA
